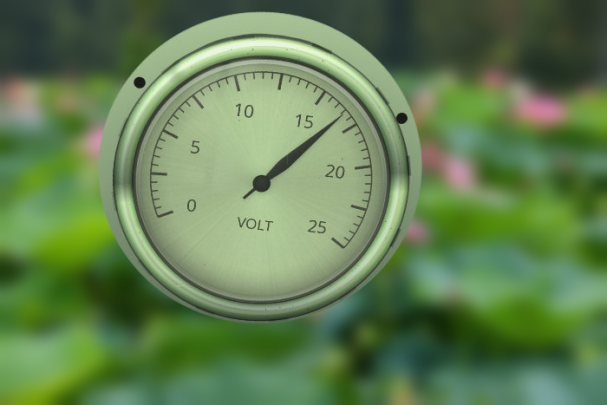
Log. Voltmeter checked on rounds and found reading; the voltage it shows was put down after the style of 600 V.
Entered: 16.5 V
